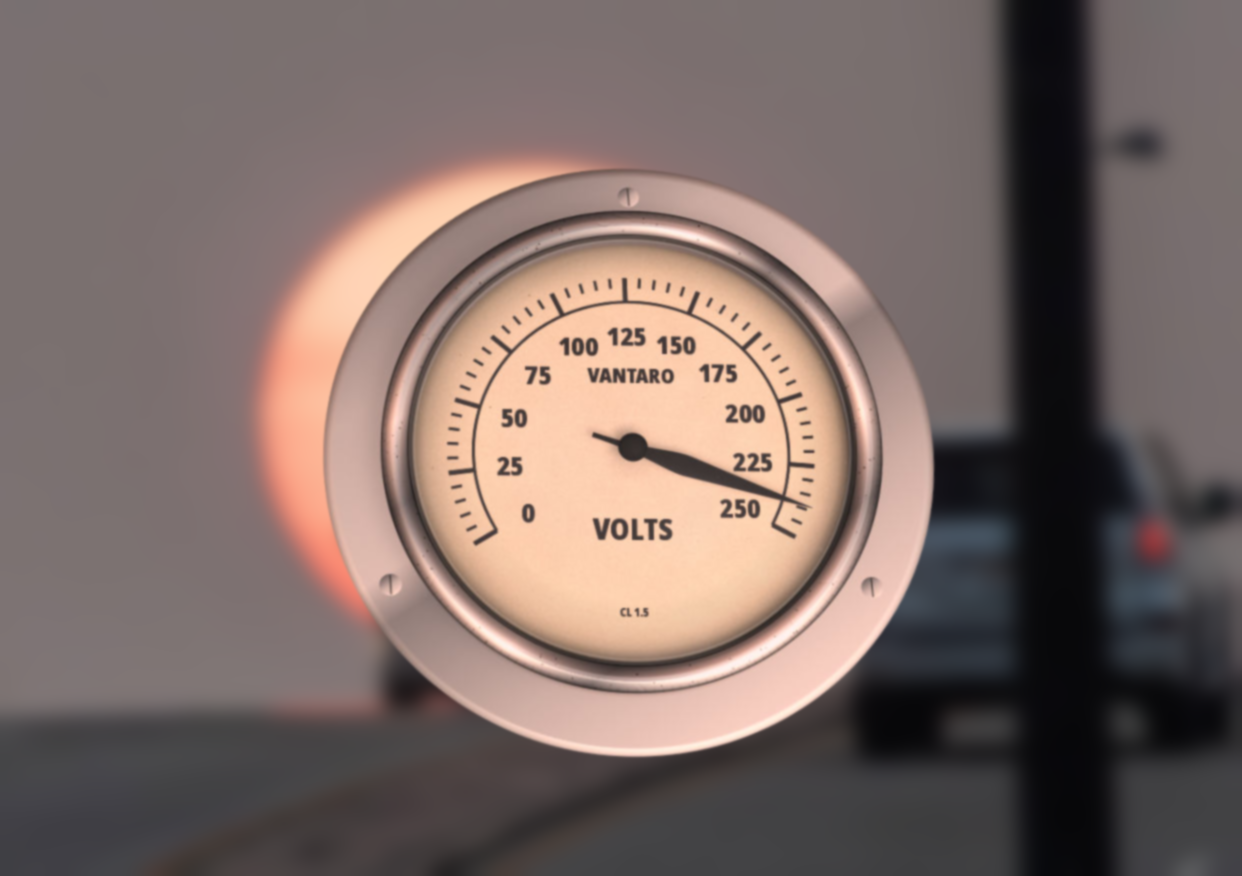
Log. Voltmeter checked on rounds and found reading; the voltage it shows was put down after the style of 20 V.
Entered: 240 V
